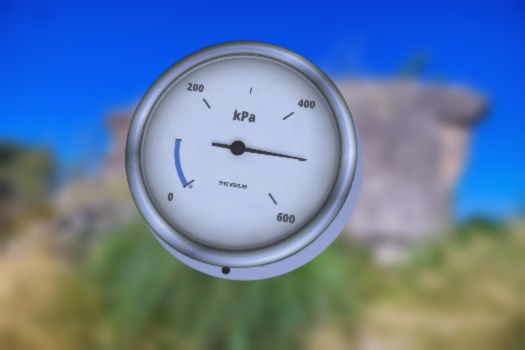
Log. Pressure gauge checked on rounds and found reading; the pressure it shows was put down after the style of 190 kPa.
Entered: 500 kPa
